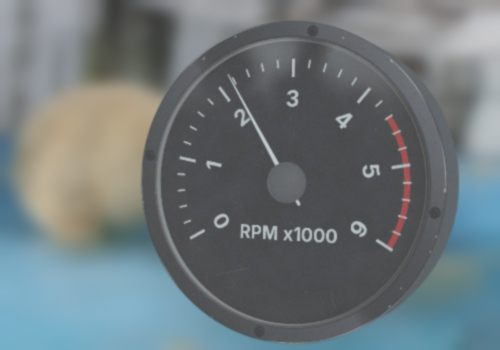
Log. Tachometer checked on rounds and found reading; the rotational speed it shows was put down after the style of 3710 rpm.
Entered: 2200 rpm
